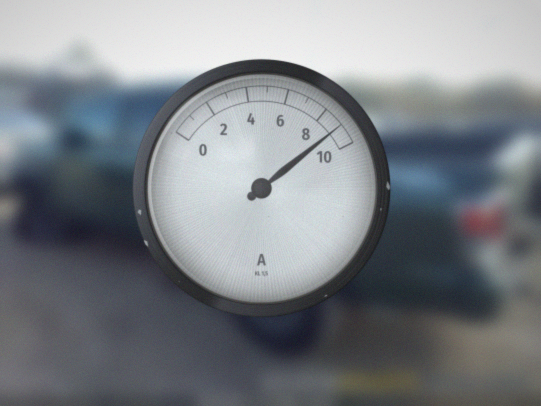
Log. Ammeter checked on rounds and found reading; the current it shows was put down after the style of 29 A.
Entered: 9 A
